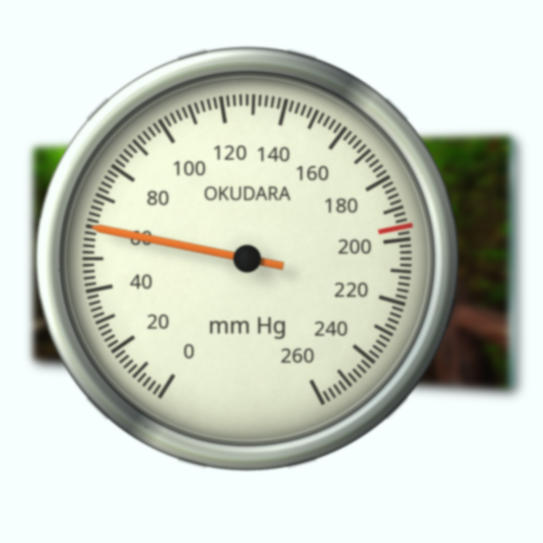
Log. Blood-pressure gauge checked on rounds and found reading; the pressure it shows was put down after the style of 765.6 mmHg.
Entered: 60 mmHg
